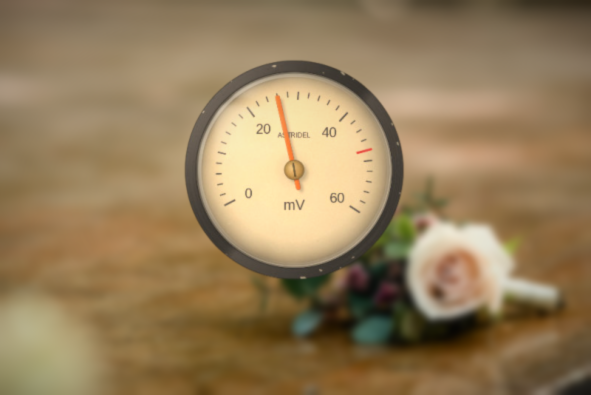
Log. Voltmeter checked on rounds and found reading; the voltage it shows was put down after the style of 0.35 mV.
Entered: 26 mV
